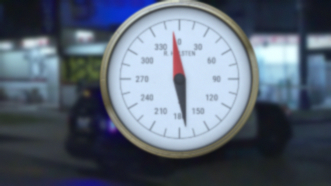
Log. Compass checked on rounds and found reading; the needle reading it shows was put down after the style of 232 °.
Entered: 352.5 °
